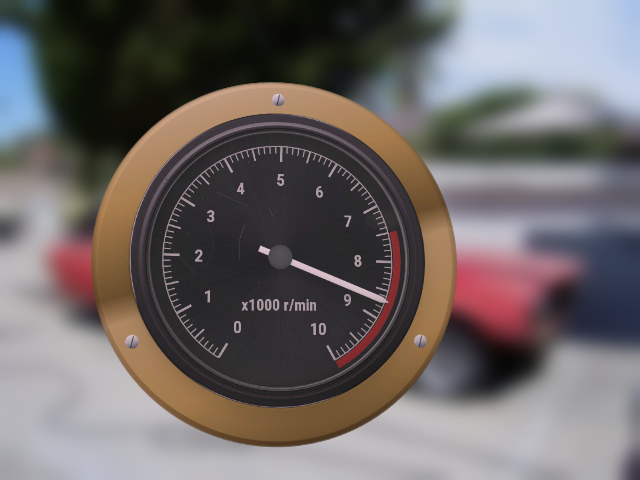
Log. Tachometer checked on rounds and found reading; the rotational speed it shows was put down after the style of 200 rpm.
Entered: 8700 rpm
